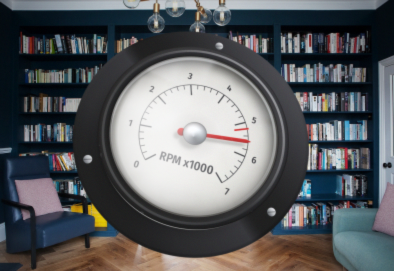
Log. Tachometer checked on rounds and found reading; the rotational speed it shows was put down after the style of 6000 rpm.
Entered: 5600 rpm
